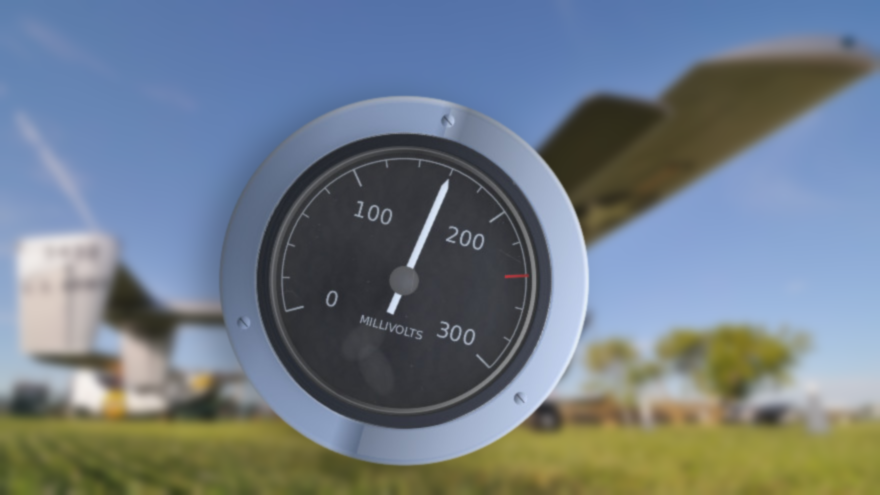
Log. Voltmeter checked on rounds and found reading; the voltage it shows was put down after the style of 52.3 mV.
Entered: 160 mV
